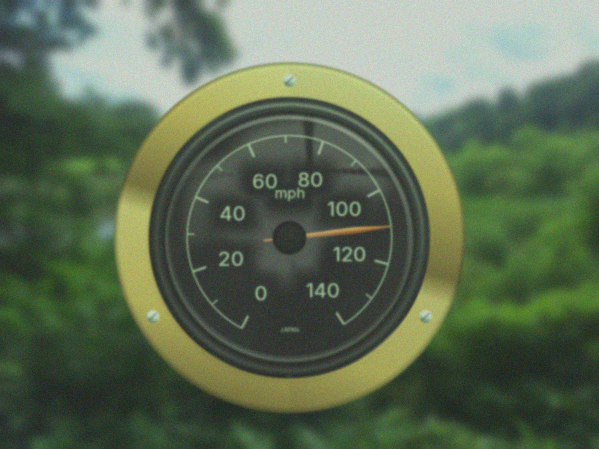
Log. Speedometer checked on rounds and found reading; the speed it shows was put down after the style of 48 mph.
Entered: 110 mph
